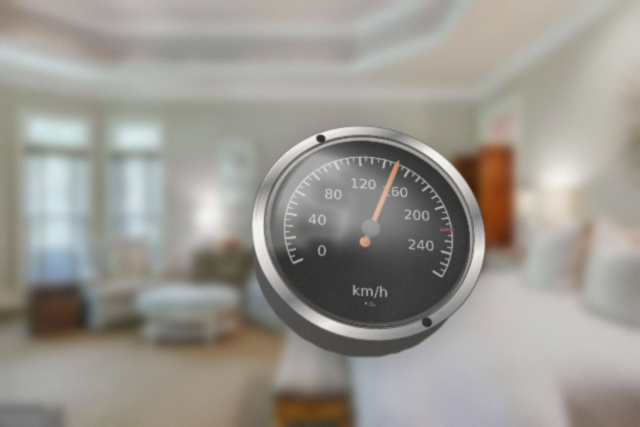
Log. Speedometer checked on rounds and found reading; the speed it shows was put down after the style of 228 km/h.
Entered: 150 km/h
